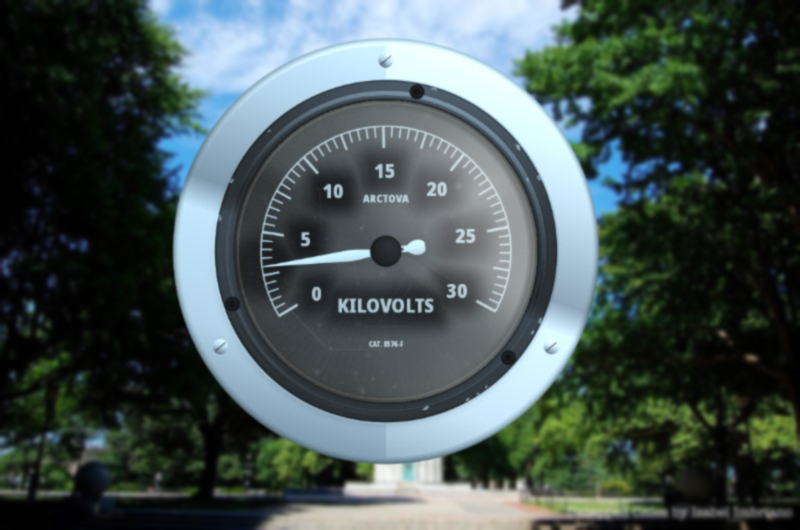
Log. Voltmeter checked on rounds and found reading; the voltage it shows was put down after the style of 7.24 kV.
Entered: 3 kV
